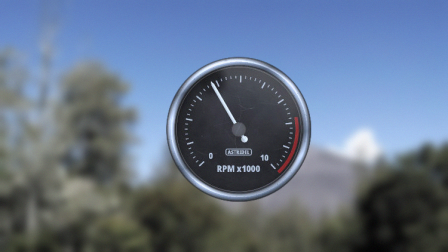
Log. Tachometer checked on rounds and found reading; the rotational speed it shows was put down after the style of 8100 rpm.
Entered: 3800 rpm
